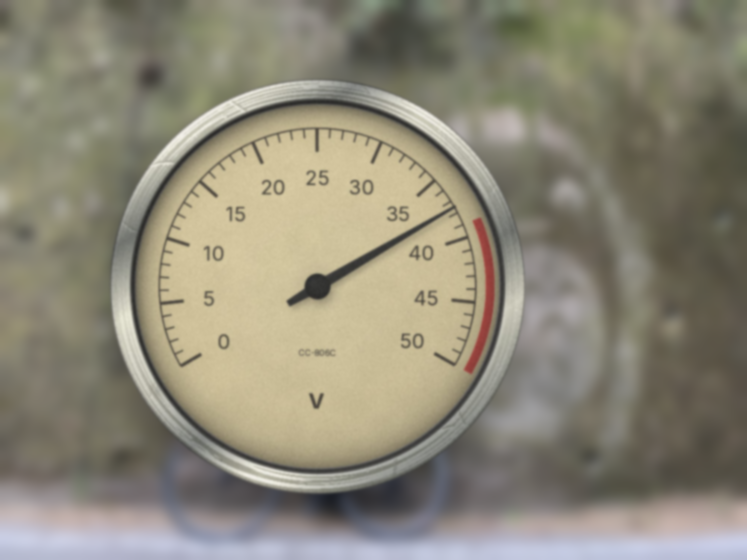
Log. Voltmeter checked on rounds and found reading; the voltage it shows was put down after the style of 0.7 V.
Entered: 37.5 V
